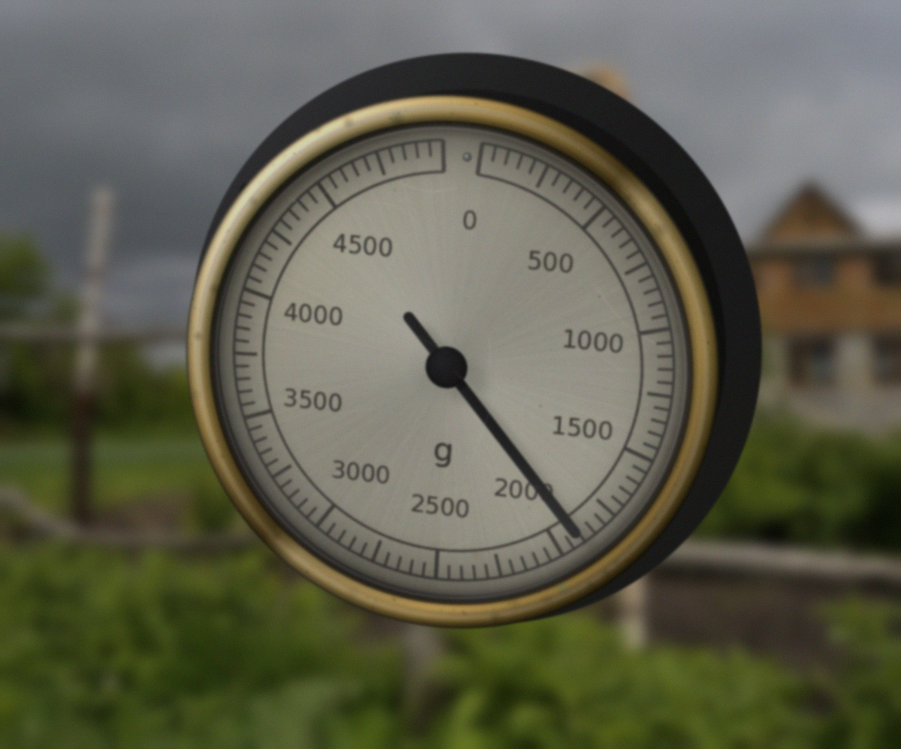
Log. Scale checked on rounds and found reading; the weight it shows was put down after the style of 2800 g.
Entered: 1900 g
